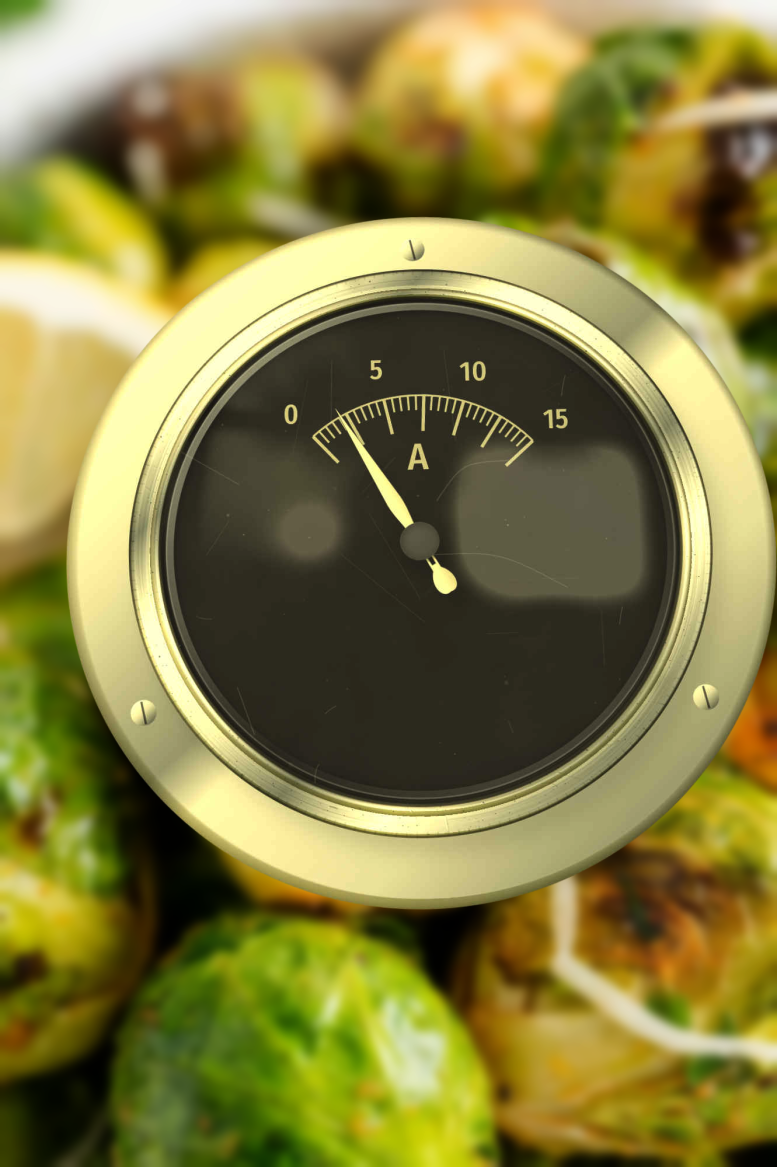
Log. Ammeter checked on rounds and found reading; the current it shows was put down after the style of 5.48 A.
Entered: 2 A
